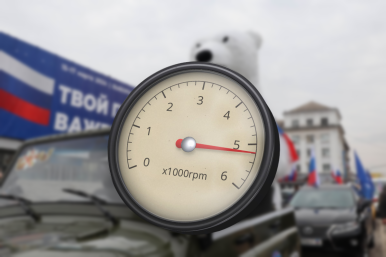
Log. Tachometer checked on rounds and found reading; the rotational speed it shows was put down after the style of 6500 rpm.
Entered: 5200 rpm
